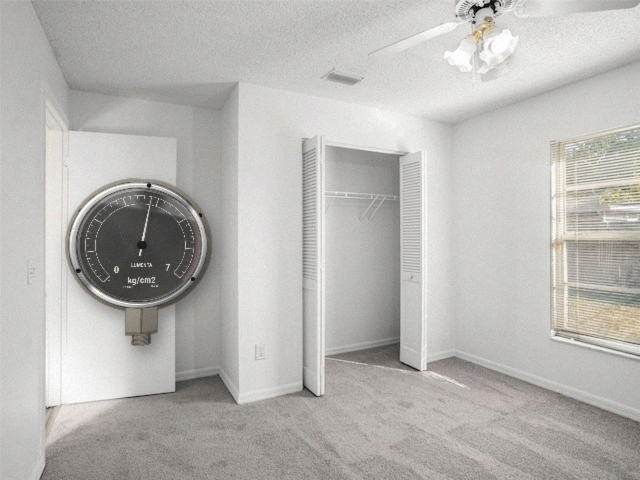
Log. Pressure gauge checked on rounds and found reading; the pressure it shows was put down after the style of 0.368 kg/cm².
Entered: 3.8 kg/cm²
